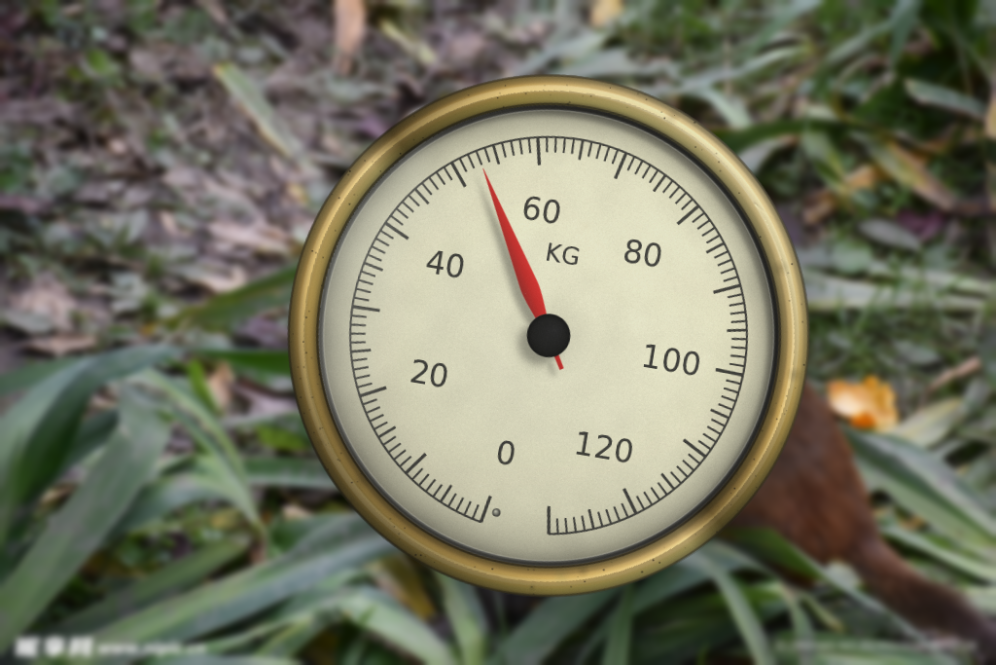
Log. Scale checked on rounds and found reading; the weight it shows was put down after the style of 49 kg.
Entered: 53 kg
